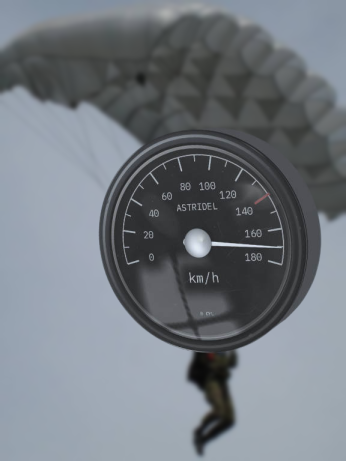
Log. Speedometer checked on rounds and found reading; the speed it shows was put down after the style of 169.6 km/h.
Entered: 170 km/h
